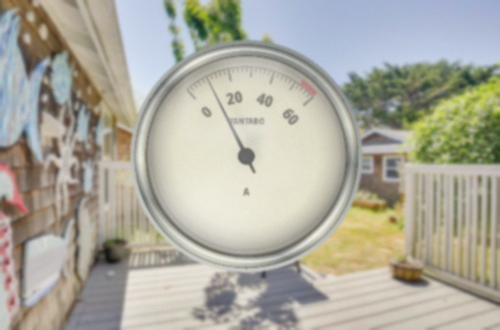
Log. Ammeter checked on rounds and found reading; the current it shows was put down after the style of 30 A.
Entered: 10 A
